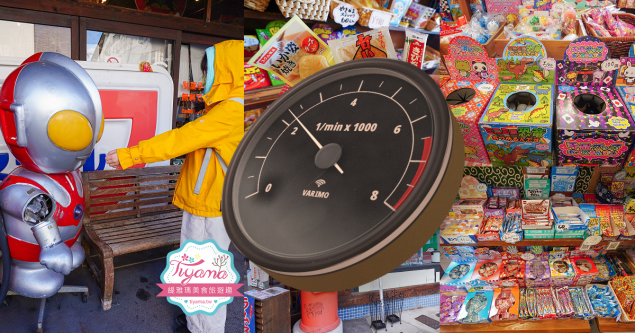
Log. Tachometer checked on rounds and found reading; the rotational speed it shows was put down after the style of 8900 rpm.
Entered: 2250 rpm
